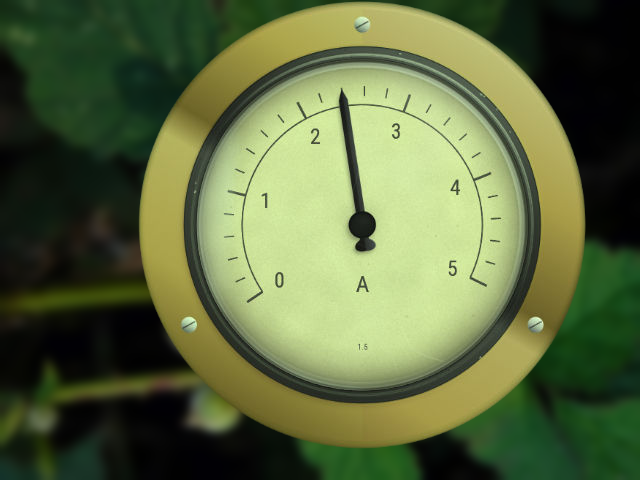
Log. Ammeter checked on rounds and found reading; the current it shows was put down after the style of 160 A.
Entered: 2.4 A
